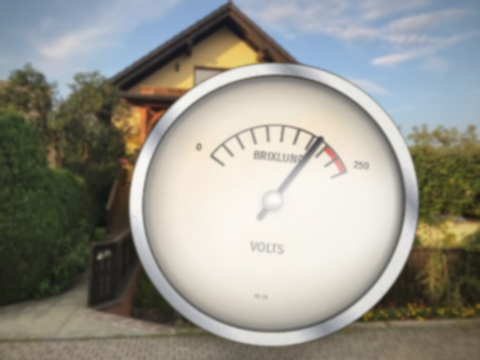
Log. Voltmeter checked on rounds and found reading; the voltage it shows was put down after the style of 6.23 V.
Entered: 187.5 V
